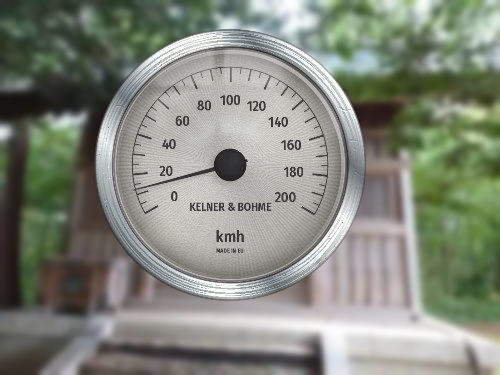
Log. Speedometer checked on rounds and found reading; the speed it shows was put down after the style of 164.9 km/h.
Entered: 12.5 km/h
